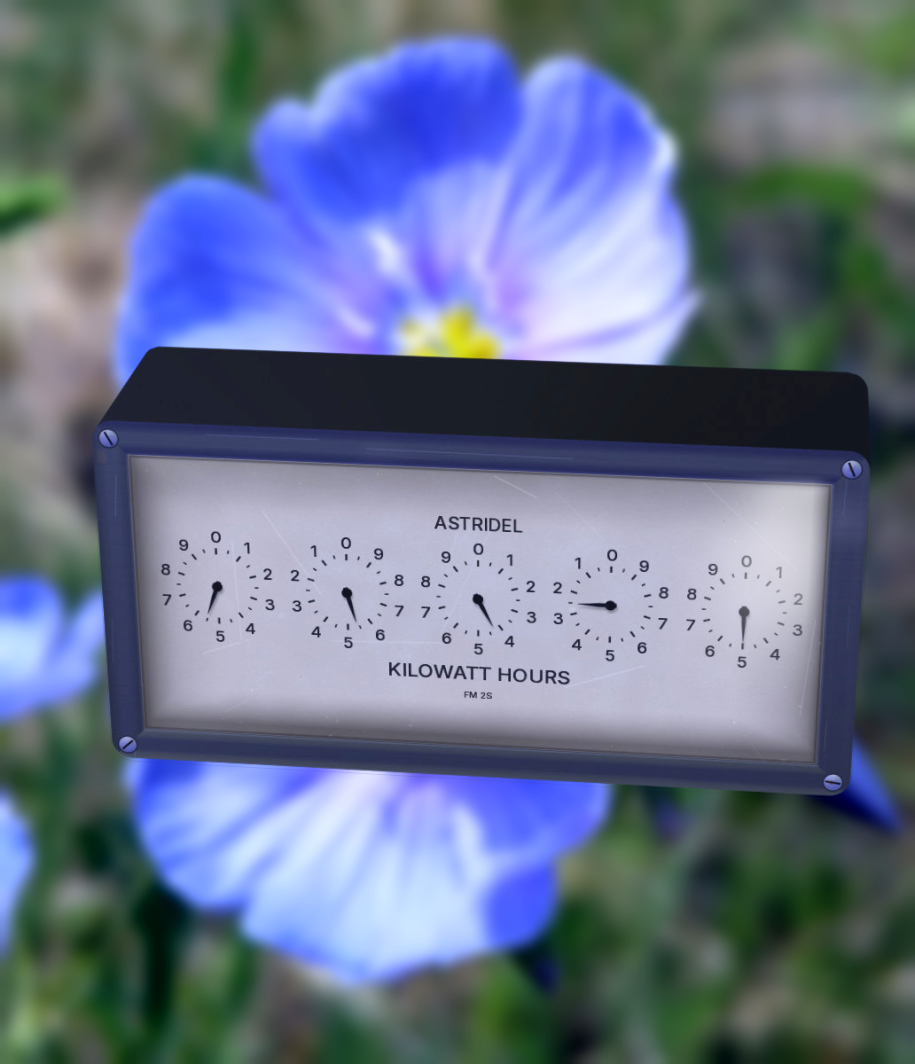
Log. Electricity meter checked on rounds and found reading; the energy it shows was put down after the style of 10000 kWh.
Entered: 55425 kWh
